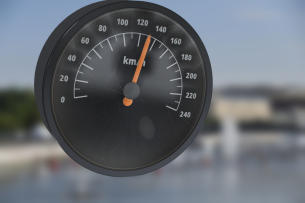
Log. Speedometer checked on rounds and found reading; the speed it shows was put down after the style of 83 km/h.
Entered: 130 km/h
